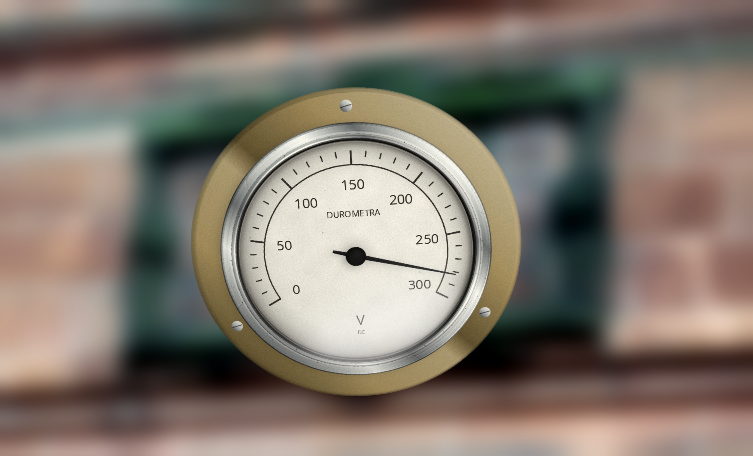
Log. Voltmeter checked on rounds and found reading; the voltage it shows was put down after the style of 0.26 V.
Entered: 280 V
